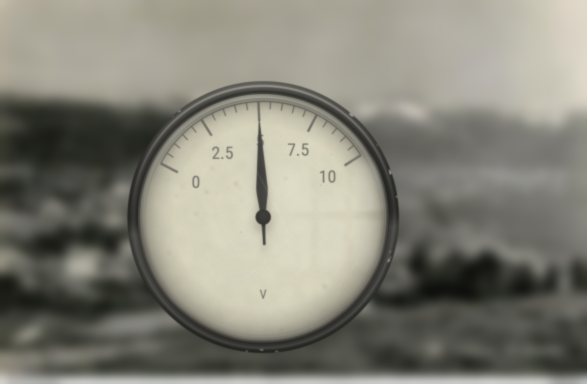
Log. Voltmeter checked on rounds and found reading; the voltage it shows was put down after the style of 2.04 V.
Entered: 5 V
